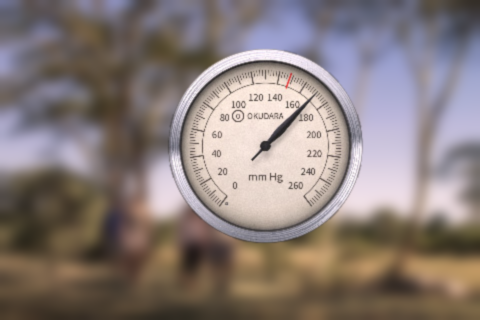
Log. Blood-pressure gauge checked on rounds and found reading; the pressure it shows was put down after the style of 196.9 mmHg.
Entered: 170 mmHg
